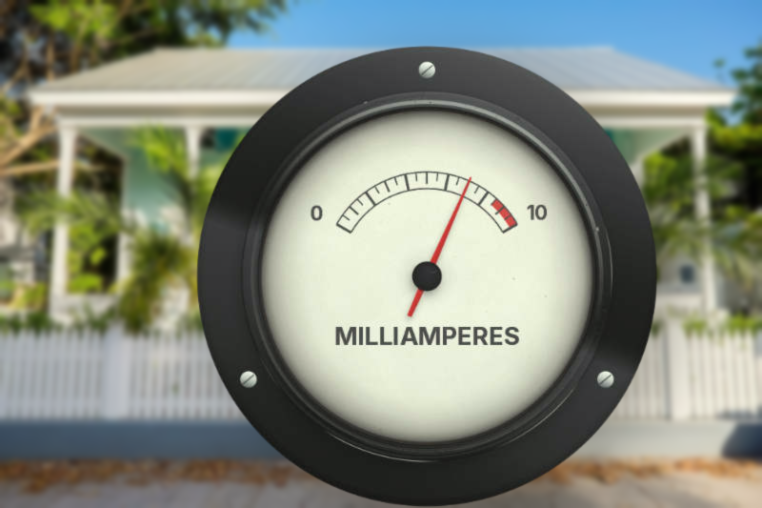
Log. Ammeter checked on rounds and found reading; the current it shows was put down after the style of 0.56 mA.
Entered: 7 mA
